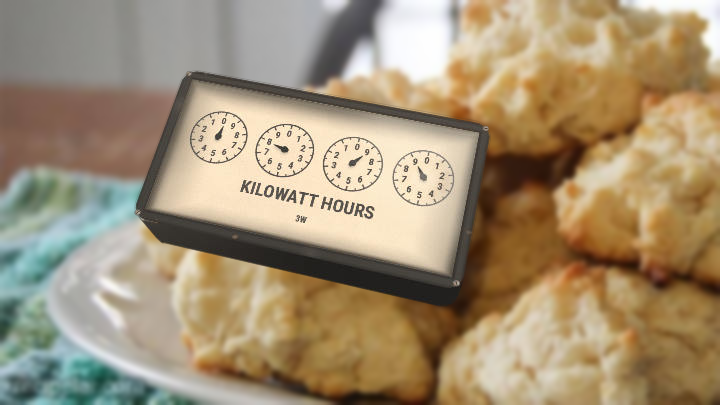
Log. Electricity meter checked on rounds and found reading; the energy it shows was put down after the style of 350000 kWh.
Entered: 9789 kWh
